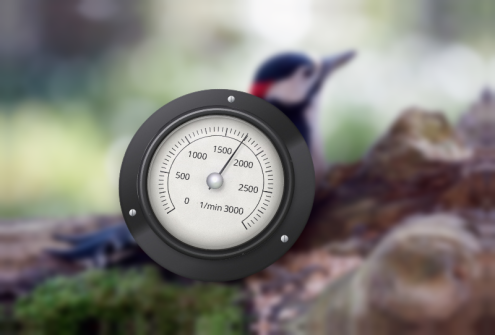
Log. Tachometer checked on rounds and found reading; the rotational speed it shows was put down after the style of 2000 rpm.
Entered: 1750 rpm
